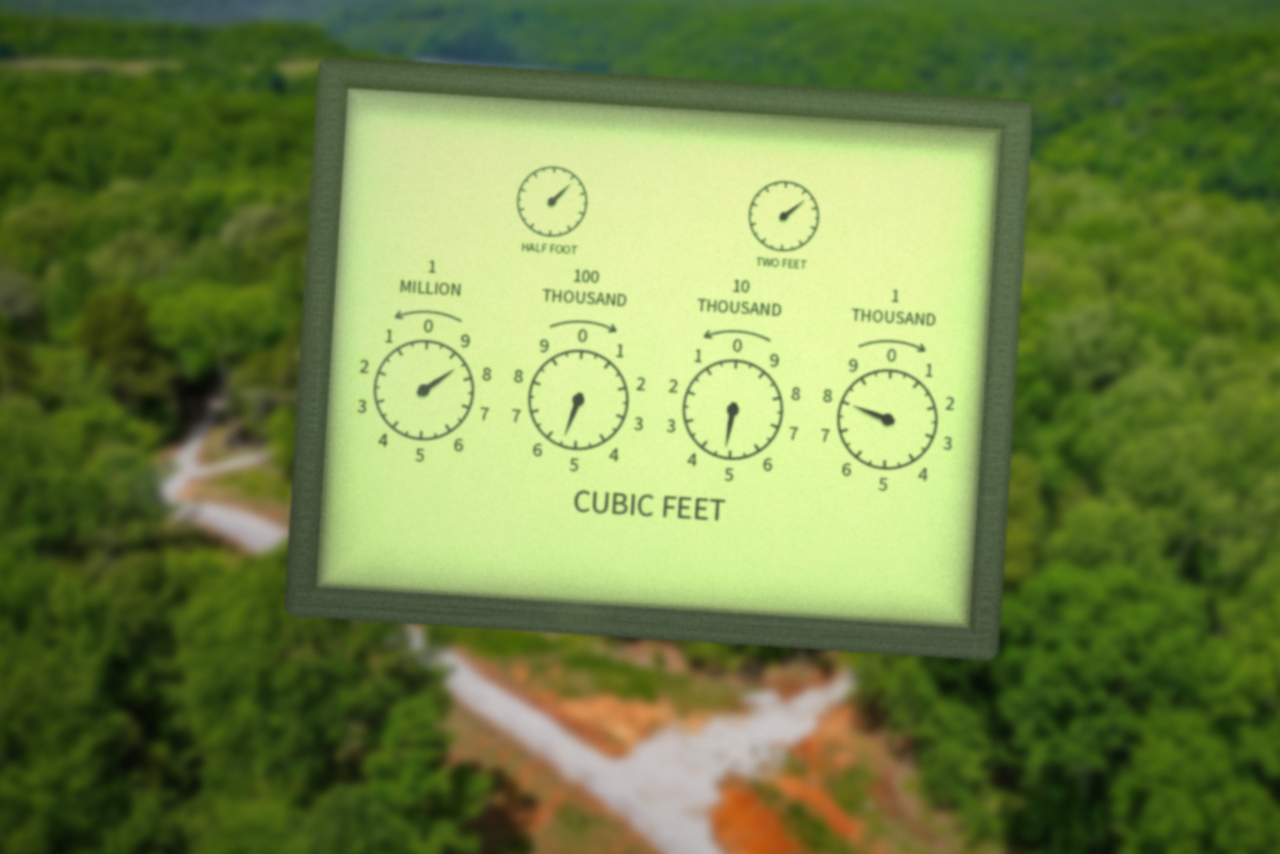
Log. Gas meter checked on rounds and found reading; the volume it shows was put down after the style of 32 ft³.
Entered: 854800 ft³
